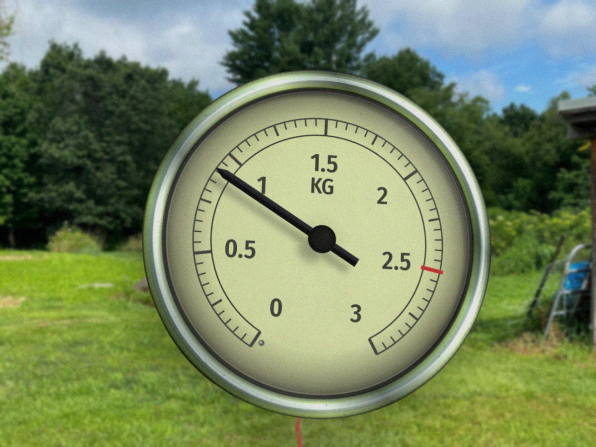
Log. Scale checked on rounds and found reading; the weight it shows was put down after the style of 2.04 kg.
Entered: 0.9 kg
